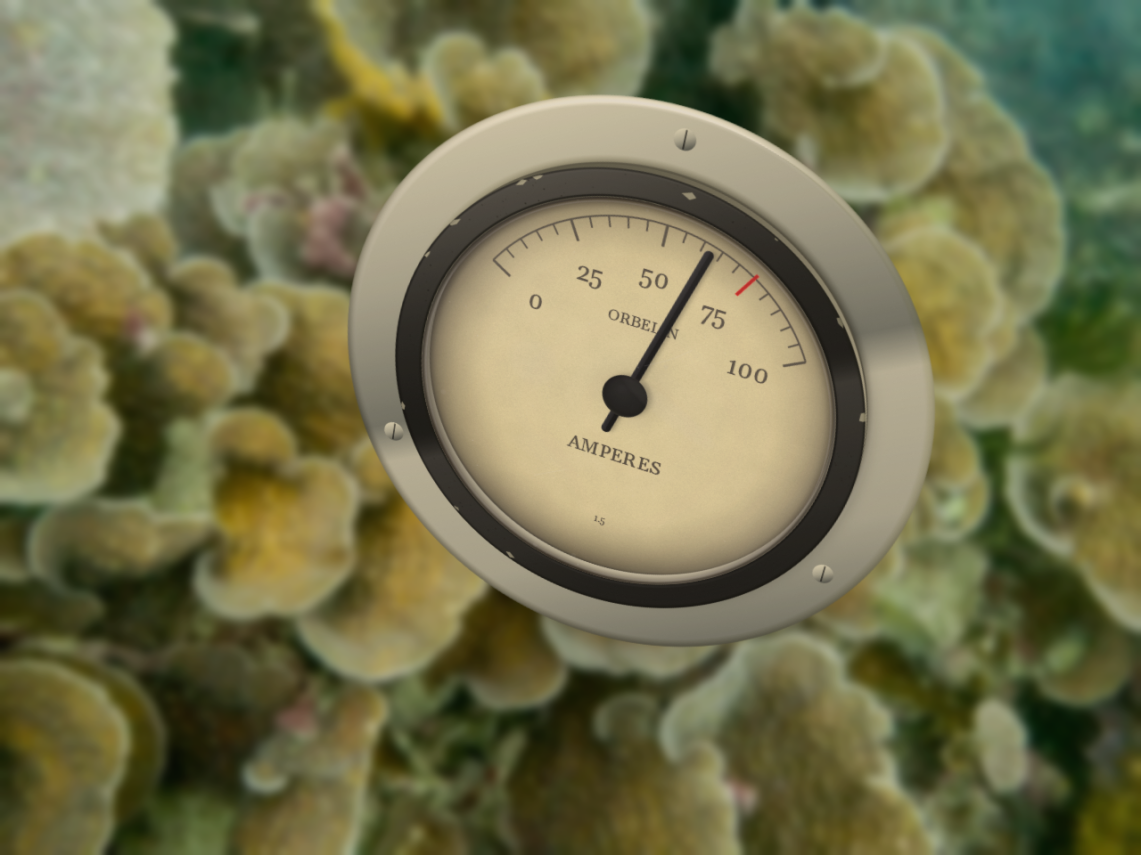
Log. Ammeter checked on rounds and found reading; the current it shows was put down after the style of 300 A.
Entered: 62.5 A
